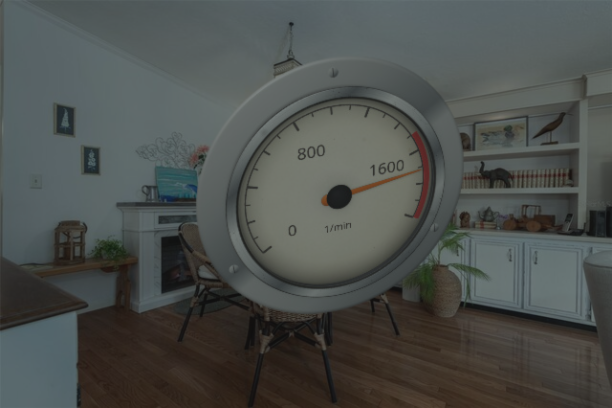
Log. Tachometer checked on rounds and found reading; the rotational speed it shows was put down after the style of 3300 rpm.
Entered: 1700 rpm
